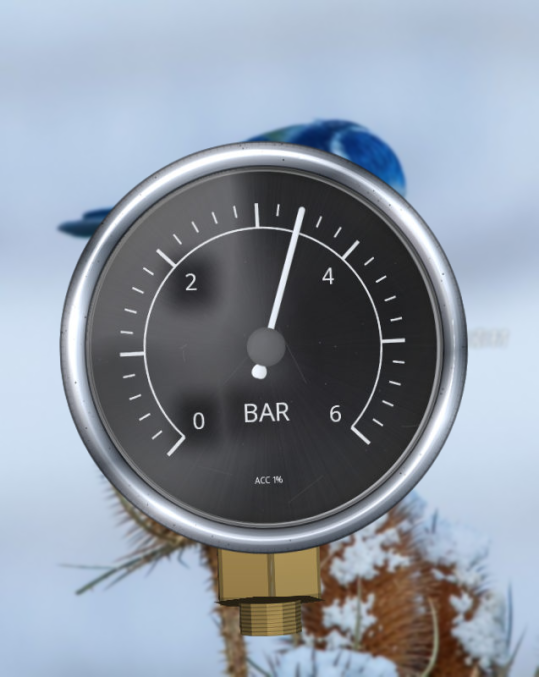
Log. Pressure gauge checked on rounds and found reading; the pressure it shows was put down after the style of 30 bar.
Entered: 3.4 bar
